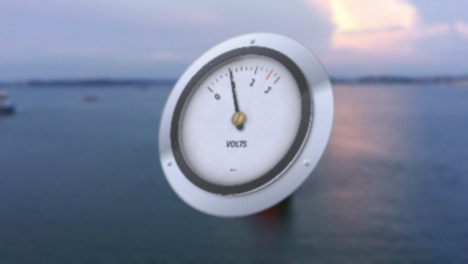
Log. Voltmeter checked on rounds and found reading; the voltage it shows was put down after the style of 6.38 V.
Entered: 1 V
